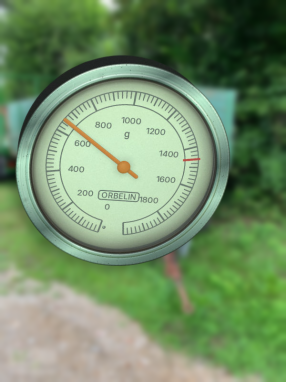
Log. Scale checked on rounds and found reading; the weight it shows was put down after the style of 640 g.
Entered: 660 g
